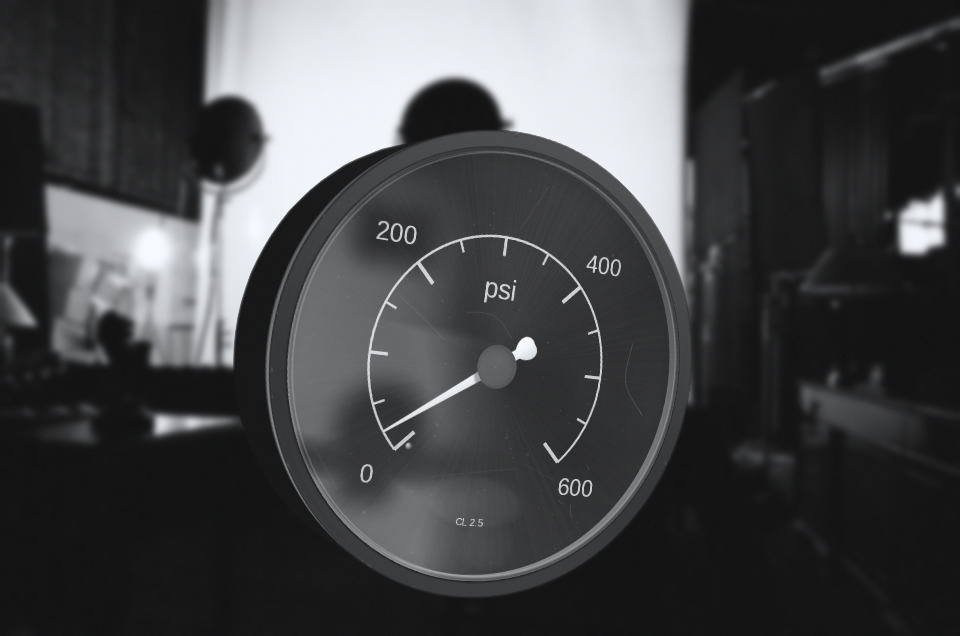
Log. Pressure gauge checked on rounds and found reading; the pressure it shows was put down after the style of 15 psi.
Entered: 25 psi
